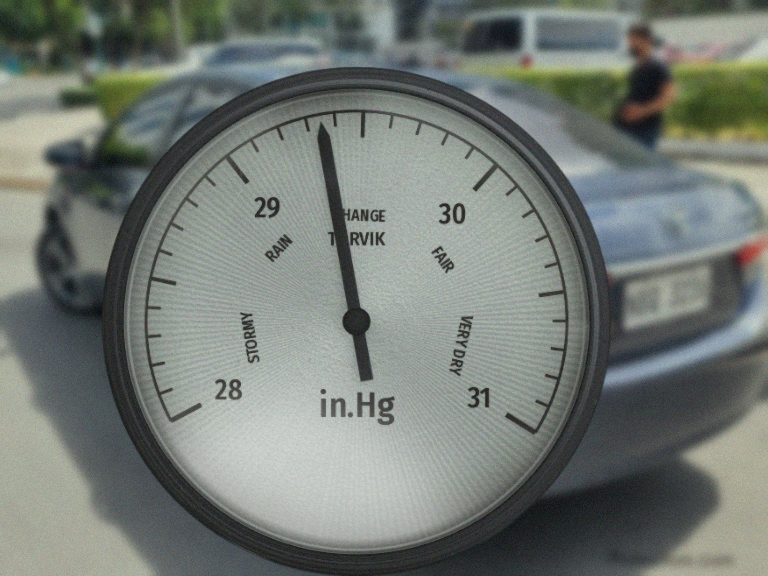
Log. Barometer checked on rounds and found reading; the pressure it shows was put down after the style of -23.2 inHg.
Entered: 29.35 inHg
